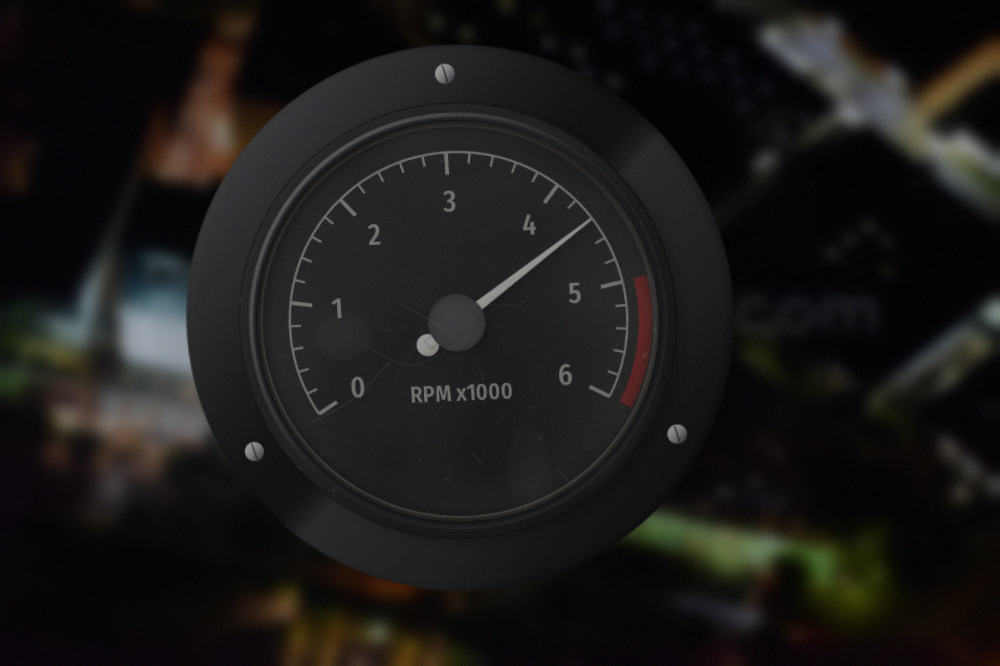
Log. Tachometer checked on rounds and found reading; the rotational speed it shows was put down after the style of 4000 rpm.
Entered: 4400 rpm
